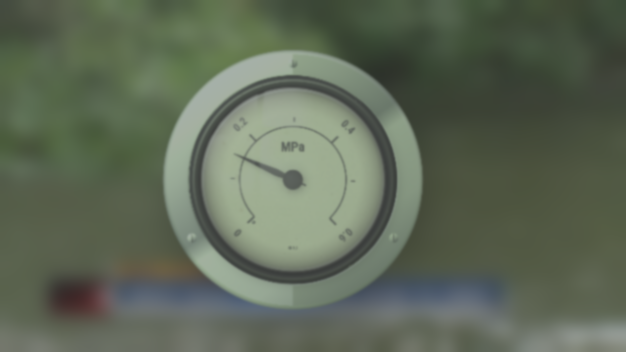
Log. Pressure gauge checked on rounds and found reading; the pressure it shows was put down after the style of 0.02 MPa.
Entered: 0.15 MPa
